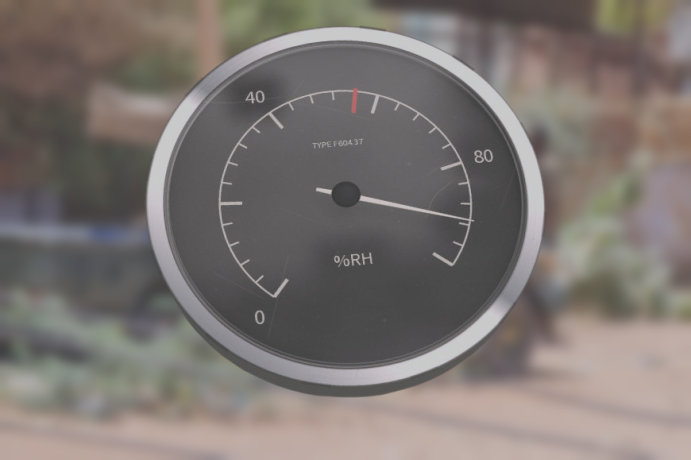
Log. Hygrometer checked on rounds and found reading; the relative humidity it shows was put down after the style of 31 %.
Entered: 92 %
